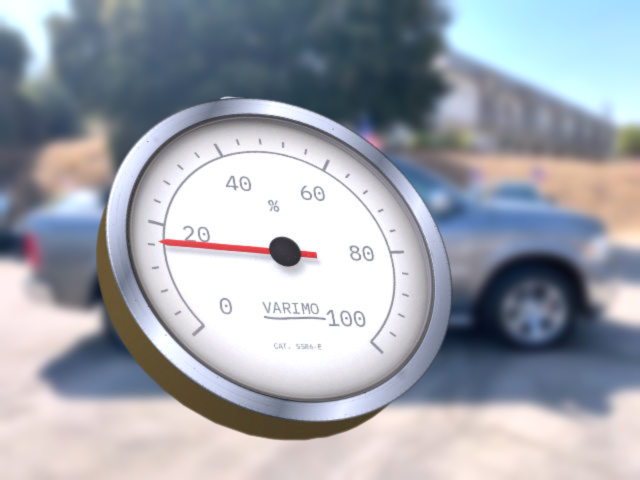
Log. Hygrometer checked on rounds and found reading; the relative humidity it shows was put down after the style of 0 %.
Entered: 16 %
